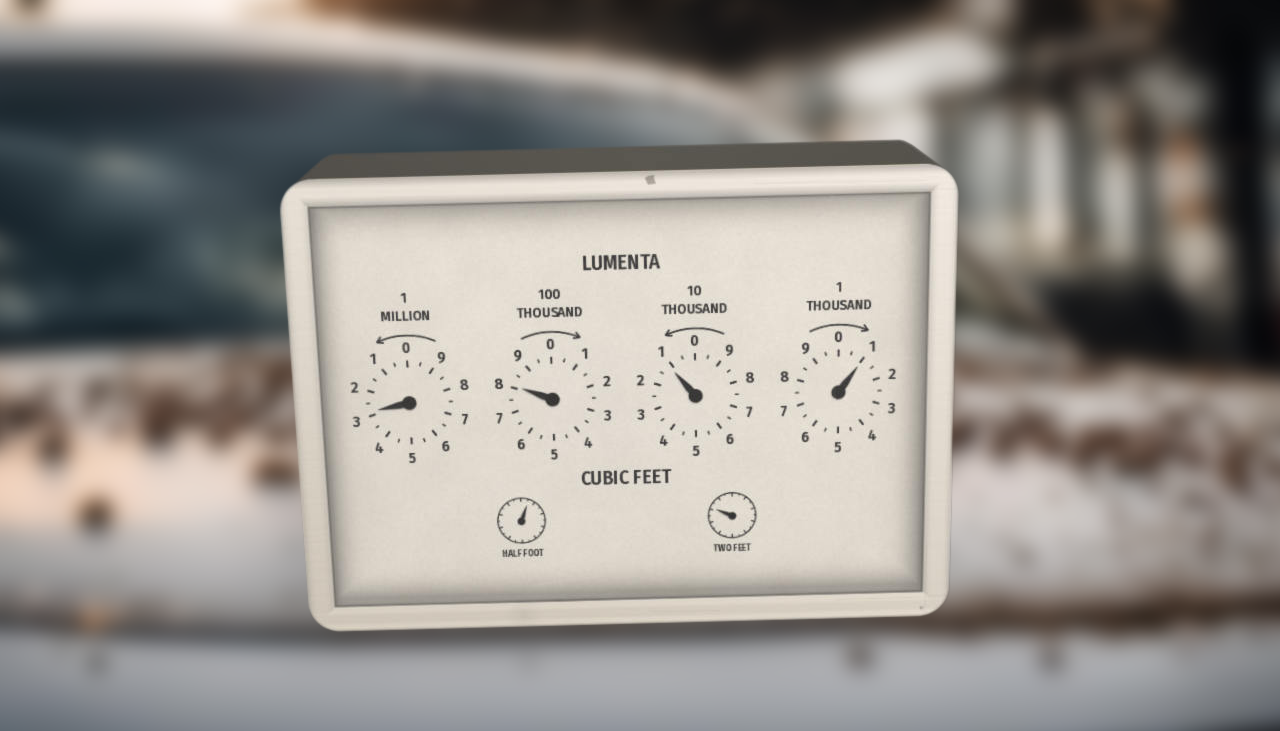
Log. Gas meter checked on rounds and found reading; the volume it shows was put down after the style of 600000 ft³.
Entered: 281100 ft³
